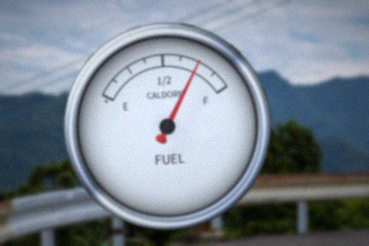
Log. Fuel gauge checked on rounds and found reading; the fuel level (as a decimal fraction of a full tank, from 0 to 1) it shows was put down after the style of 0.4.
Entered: 0.75
